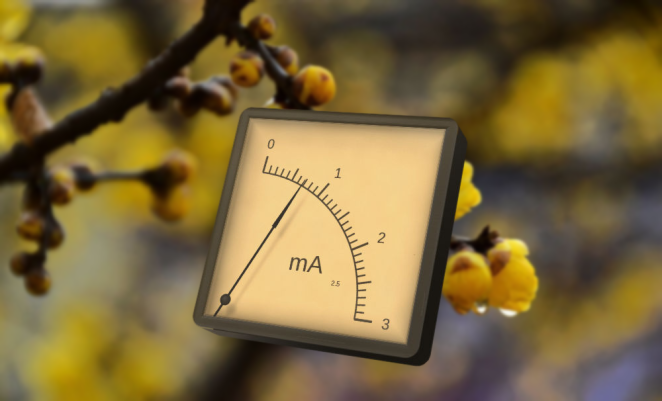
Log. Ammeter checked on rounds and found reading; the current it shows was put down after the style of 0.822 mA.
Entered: 0.7 mA
